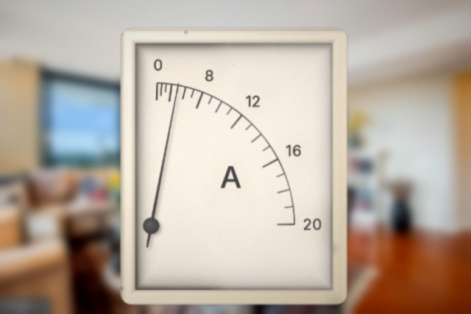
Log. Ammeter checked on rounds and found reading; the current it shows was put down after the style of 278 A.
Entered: 5 A
